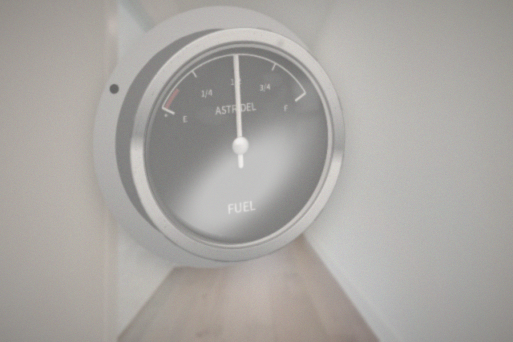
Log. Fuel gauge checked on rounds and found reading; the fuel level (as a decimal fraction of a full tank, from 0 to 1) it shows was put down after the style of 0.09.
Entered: 0.5
